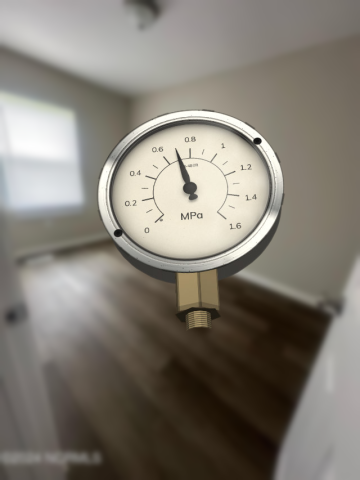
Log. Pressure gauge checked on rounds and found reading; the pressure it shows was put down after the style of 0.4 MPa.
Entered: 0.7 MPa
